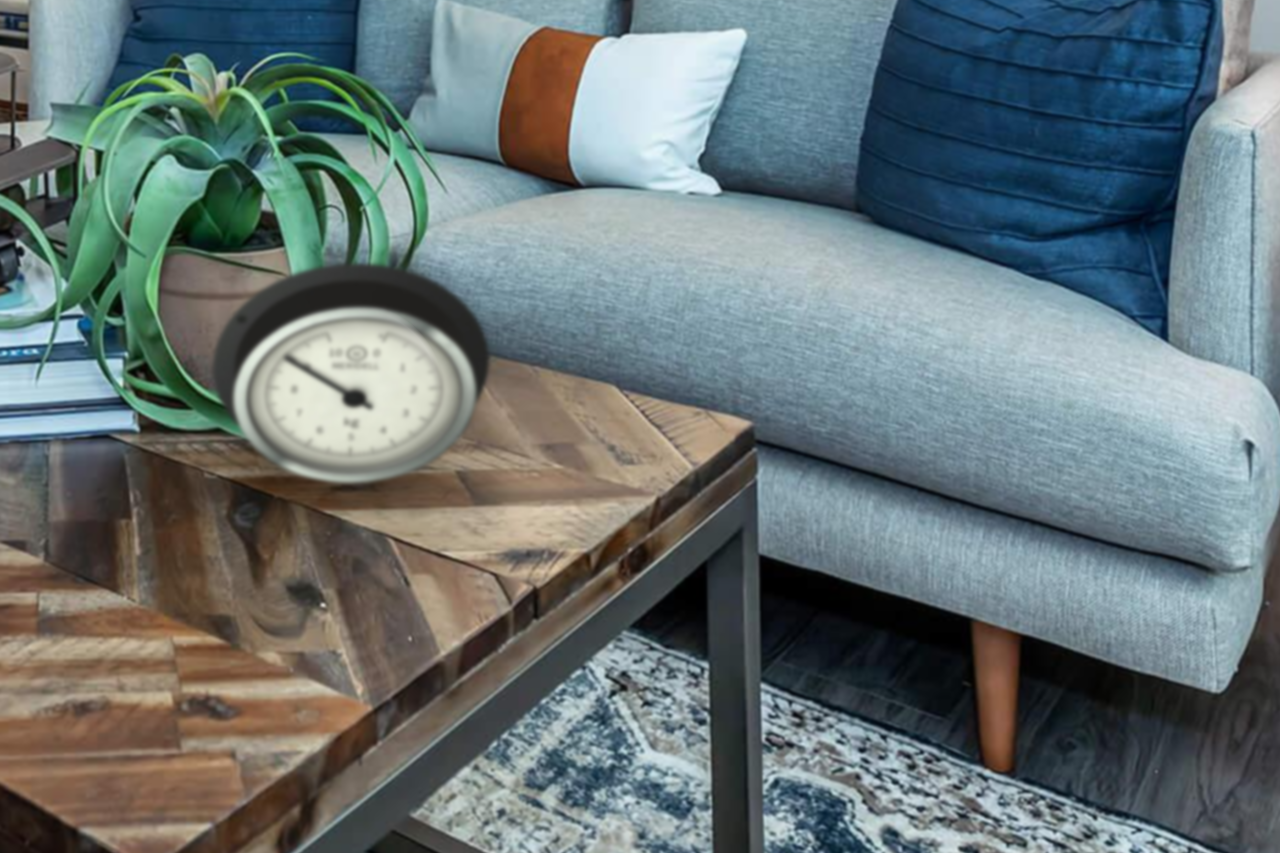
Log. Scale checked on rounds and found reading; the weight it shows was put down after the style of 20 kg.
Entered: 9 kg
